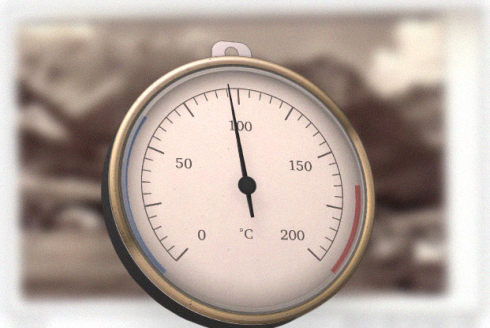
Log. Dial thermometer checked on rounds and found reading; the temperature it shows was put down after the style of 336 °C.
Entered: 95 °C
